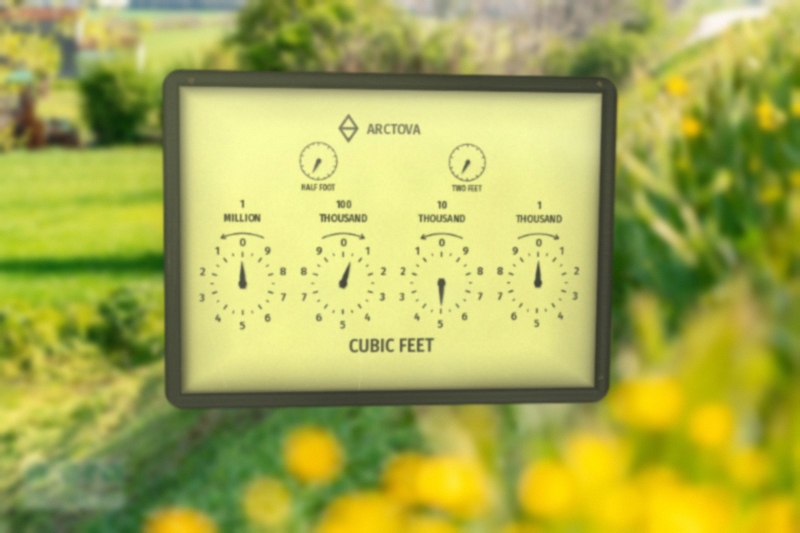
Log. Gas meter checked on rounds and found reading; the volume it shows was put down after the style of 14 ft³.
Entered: 5000 ft³
